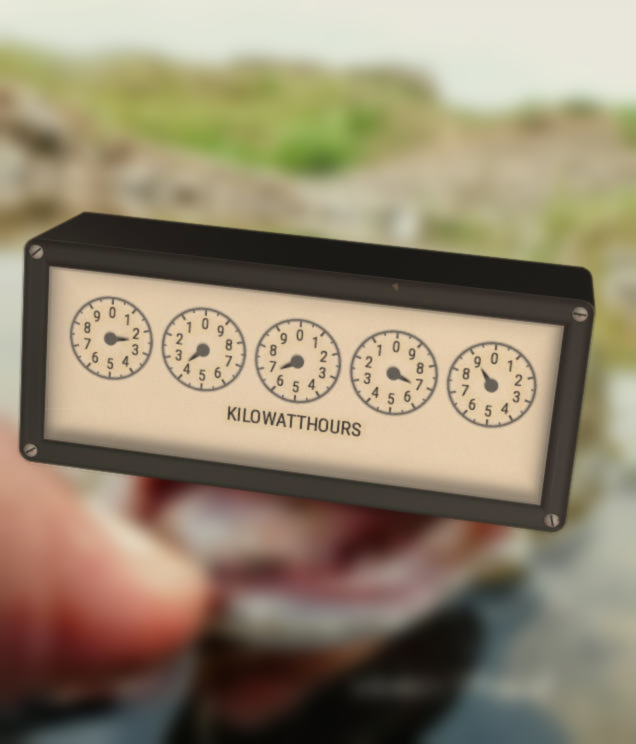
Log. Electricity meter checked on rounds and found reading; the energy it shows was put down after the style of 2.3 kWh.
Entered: 23669 kWh
